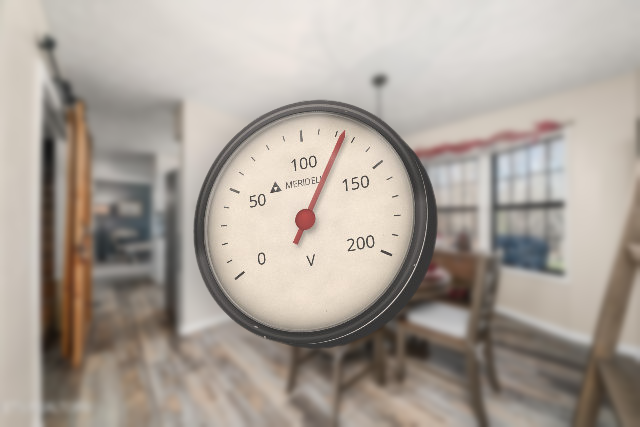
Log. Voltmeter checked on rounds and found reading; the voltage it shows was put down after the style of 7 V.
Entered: 125 V
